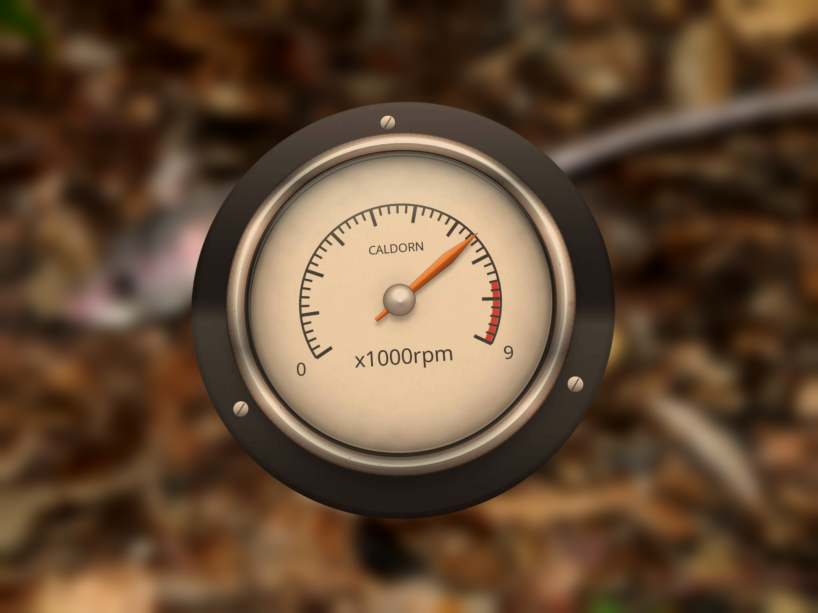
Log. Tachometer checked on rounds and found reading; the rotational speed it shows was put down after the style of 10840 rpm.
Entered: 6500 rpm
